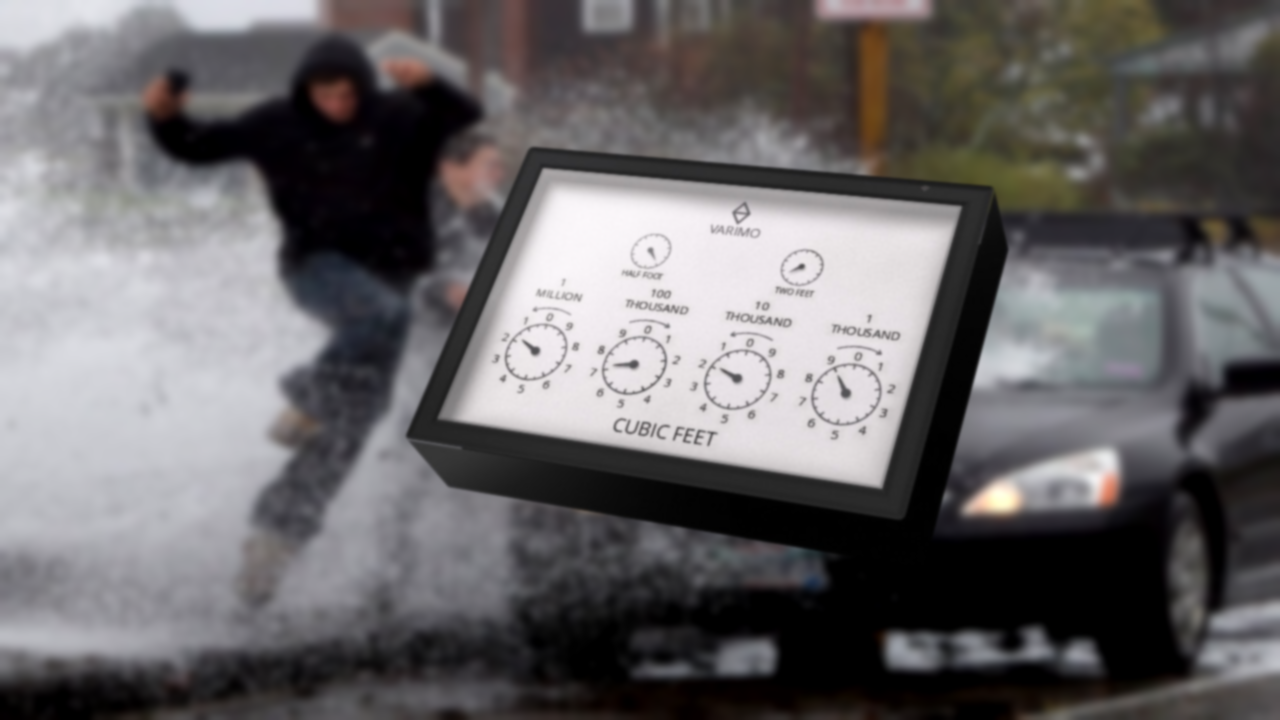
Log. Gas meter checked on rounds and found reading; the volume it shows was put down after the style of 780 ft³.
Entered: 171900 ft³
